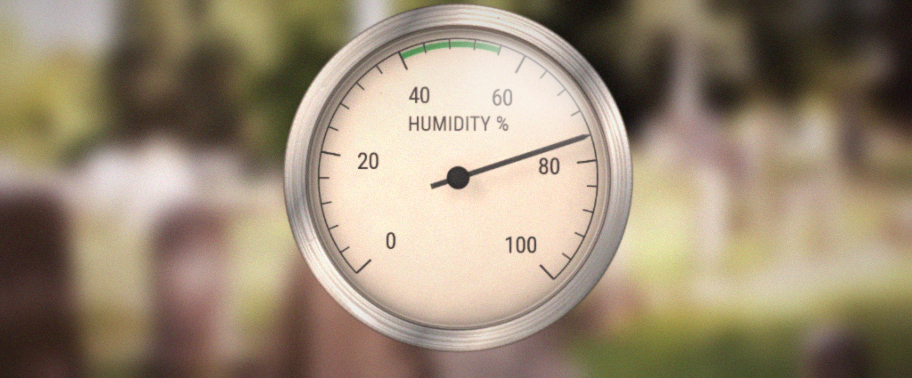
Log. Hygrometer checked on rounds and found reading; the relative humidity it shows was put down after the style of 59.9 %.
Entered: 76 %
